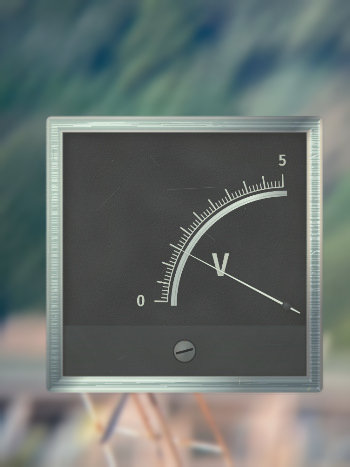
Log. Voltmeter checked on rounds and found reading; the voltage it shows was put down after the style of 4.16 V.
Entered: 1.5 V
